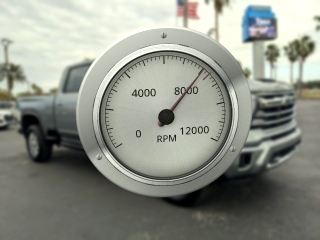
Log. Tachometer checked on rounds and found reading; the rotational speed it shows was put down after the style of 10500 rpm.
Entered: 8000 rpm
